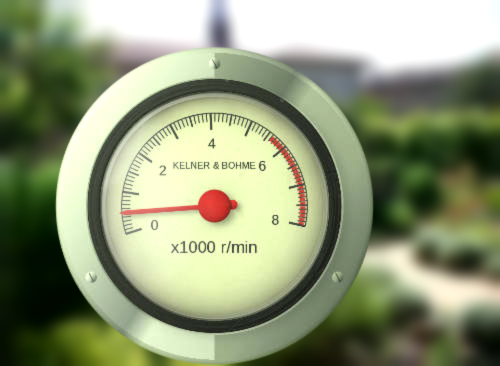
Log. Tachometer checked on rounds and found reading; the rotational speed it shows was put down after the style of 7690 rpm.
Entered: 500 rpm
